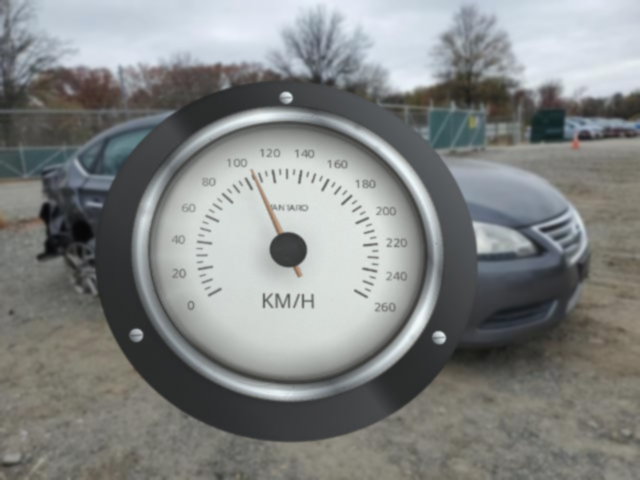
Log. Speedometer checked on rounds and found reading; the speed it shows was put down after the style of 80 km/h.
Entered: 105 km/h
